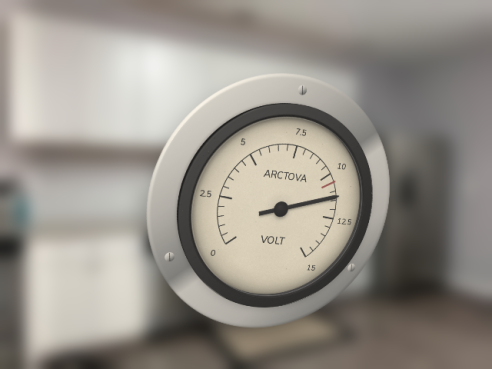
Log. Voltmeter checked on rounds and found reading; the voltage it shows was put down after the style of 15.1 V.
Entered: 11.25 V
